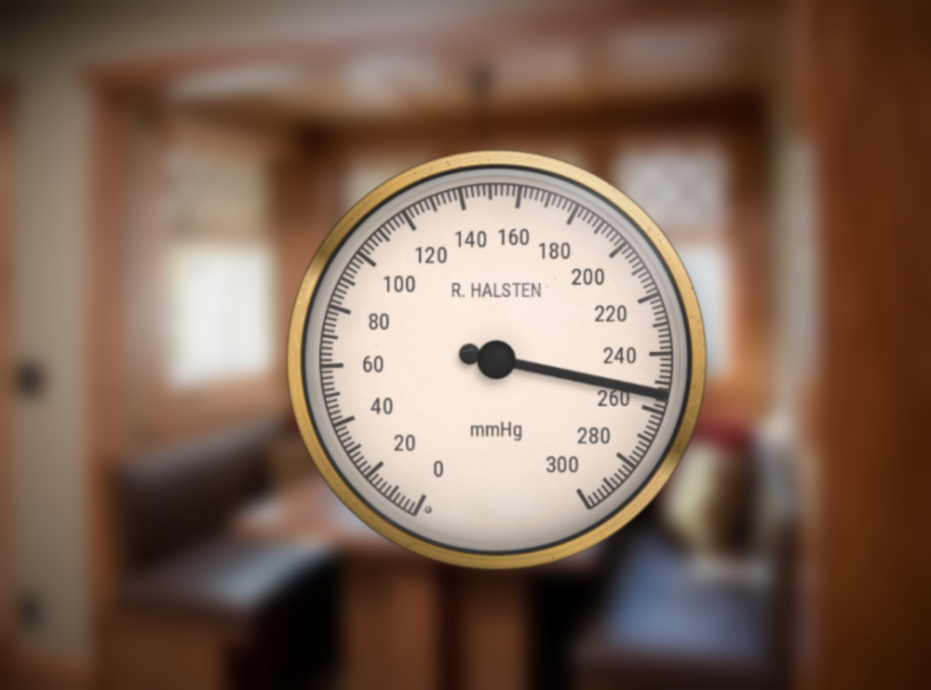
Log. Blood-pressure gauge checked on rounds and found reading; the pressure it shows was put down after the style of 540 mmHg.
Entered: 254 mmHg
